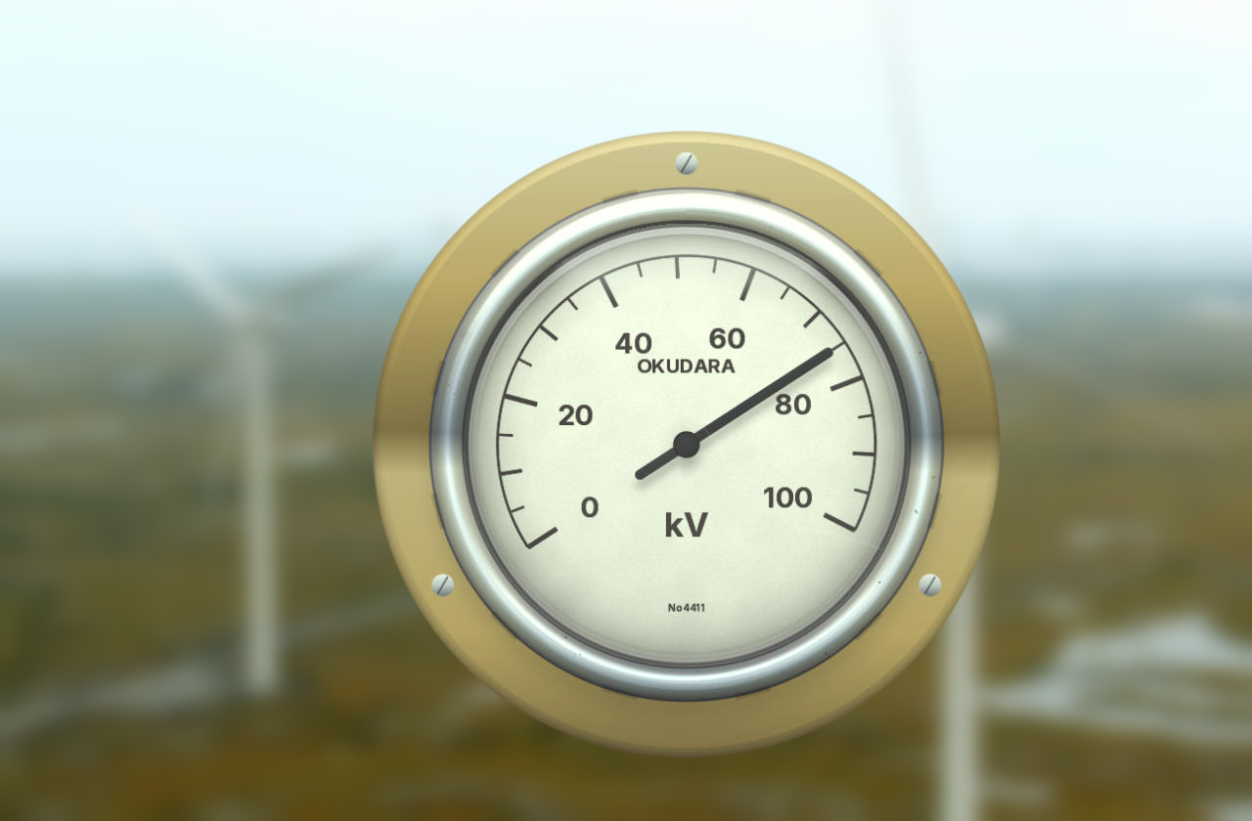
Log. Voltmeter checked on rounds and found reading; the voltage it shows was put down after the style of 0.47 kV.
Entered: 75 kV
